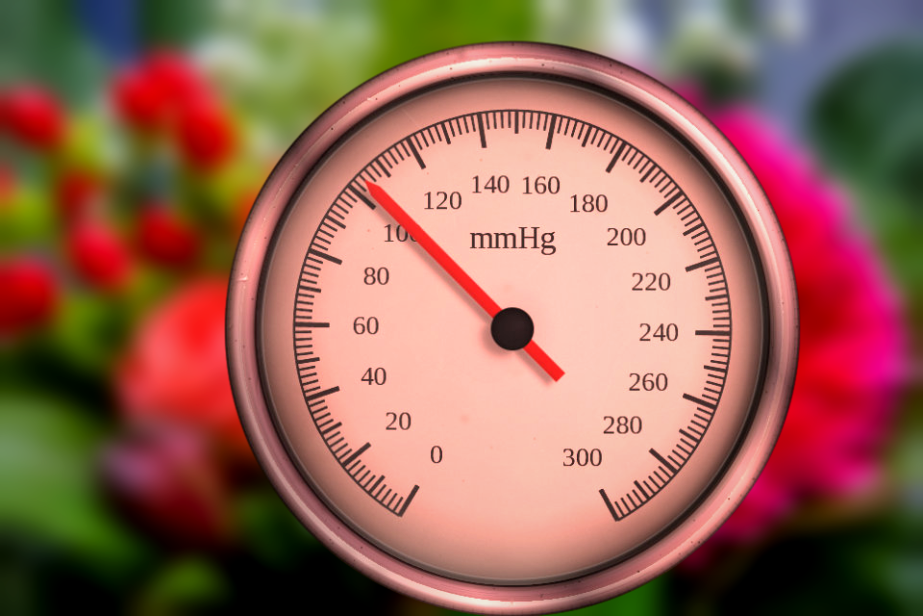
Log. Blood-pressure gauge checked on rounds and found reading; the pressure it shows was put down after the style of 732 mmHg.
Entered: 104 mmHg
